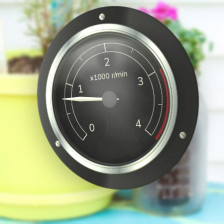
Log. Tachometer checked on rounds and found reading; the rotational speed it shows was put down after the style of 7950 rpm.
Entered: 750 rpm
